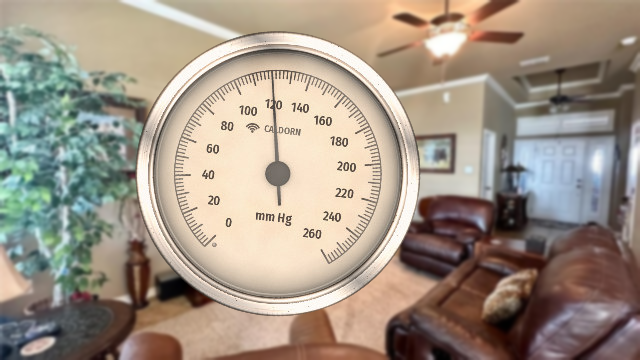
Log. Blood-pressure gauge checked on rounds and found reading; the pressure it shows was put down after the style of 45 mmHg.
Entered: 120 mmHg
